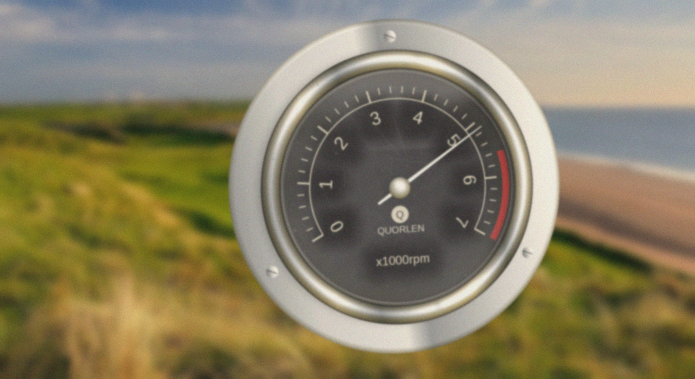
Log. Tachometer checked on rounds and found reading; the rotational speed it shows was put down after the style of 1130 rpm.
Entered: 5100 rpm
